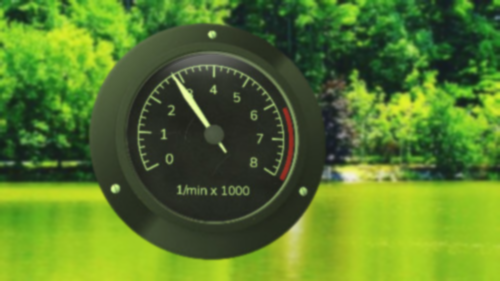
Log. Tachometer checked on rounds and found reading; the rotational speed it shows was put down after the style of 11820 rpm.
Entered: 2800 rpm
